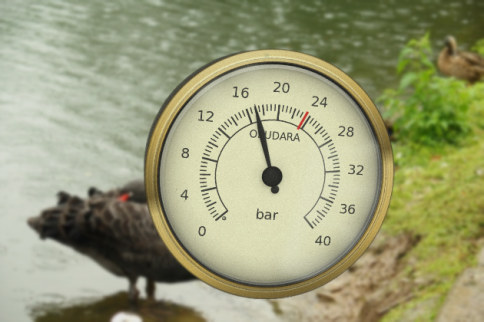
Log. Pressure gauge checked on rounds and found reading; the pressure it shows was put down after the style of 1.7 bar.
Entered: 17 bar
